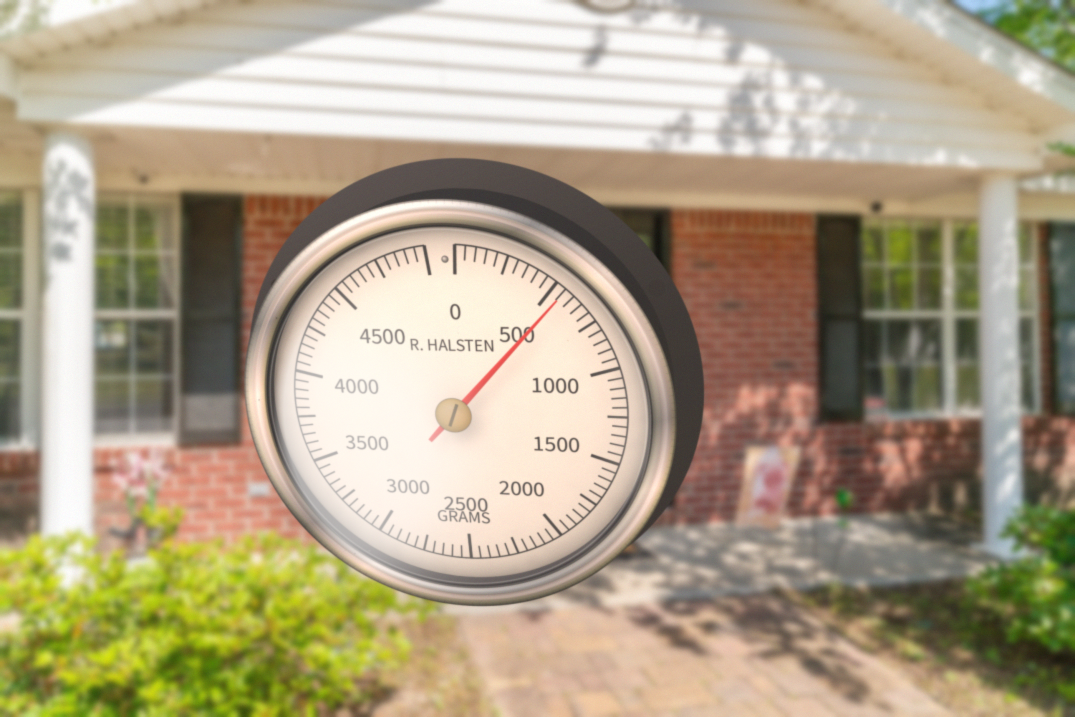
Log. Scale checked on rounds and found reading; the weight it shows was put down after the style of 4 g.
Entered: 550 g
